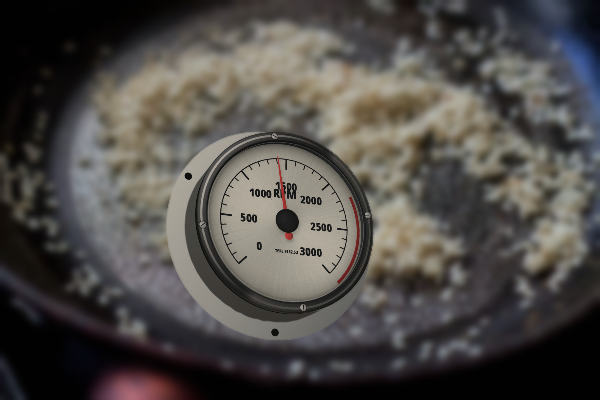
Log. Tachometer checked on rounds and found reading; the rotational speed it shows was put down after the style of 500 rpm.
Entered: 1400 rpm
